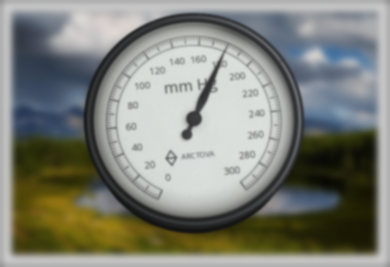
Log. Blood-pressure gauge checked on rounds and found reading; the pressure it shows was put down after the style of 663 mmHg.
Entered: 180 mmHg
